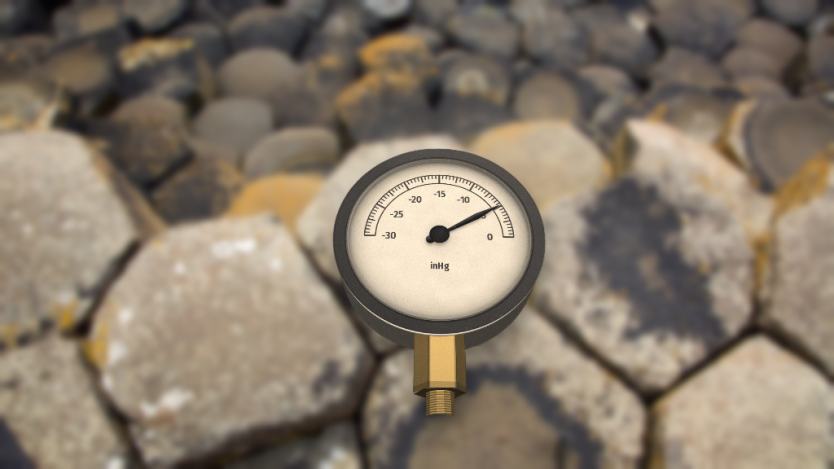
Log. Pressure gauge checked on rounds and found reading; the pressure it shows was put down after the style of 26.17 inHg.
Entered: -5 inHg
